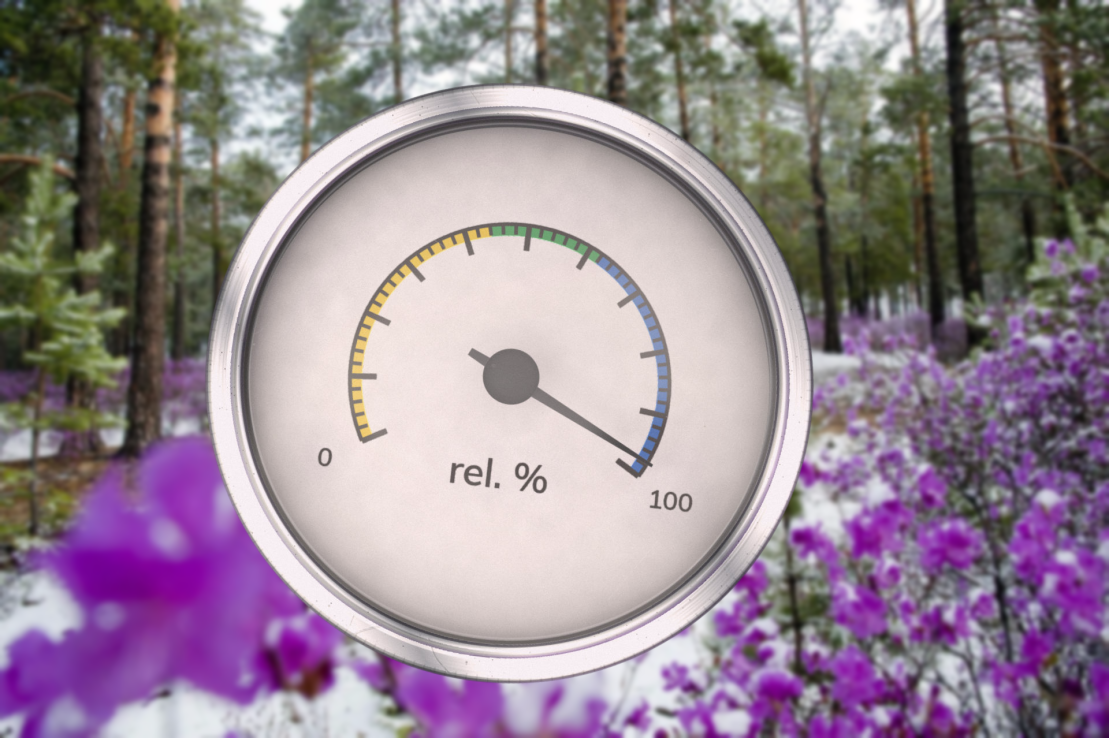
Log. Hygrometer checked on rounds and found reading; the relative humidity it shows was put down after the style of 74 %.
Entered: 98 %
